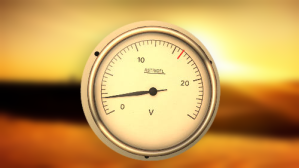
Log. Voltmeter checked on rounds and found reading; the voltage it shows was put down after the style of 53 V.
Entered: 2 V
